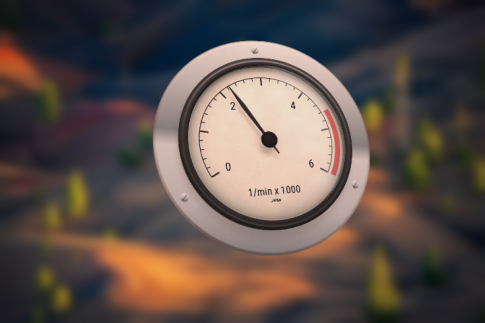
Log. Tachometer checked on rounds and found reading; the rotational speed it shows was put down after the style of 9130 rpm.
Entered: 2200 rpm
